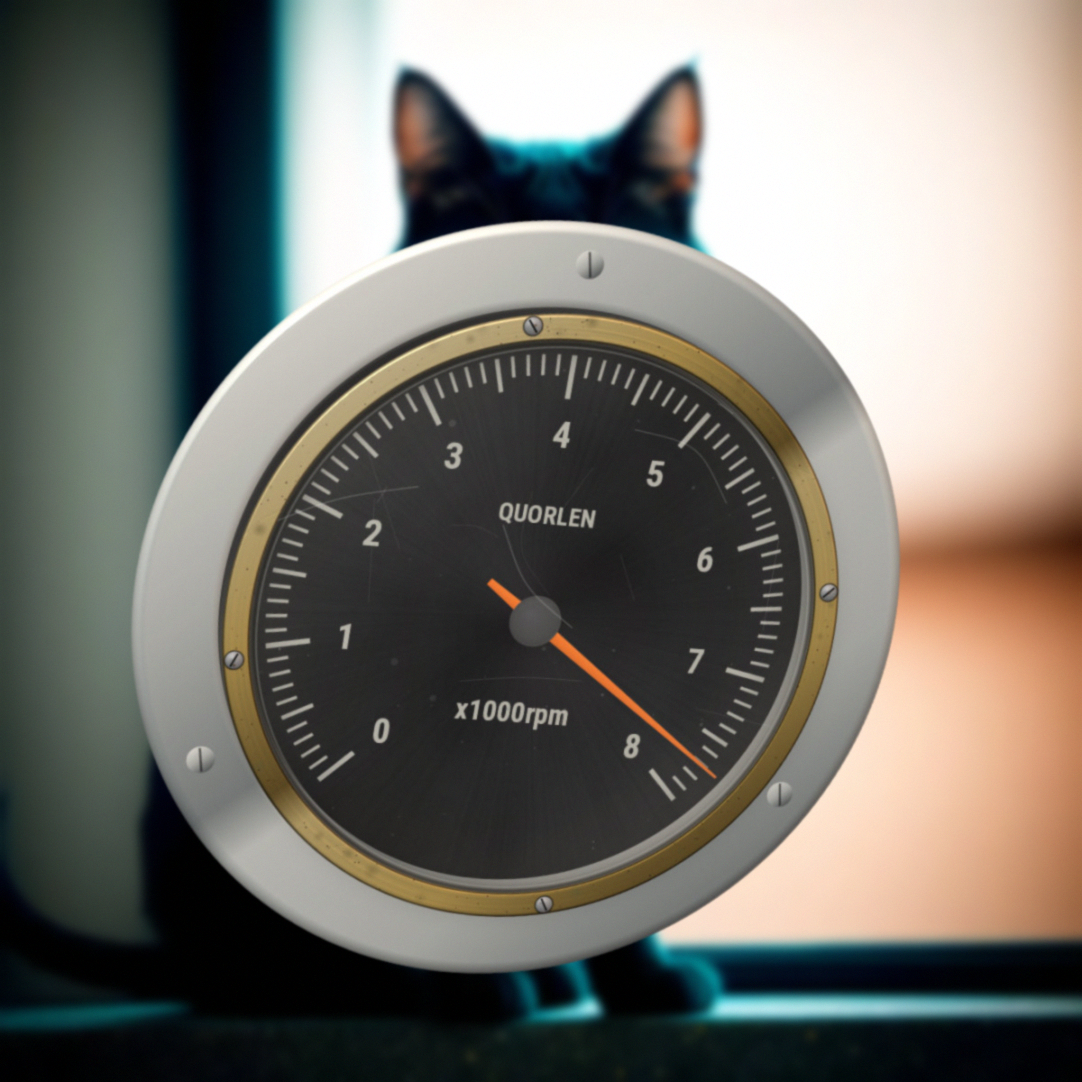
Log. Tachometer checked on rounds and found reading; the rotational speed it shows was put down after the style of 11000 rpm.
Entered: 7700 rpm
